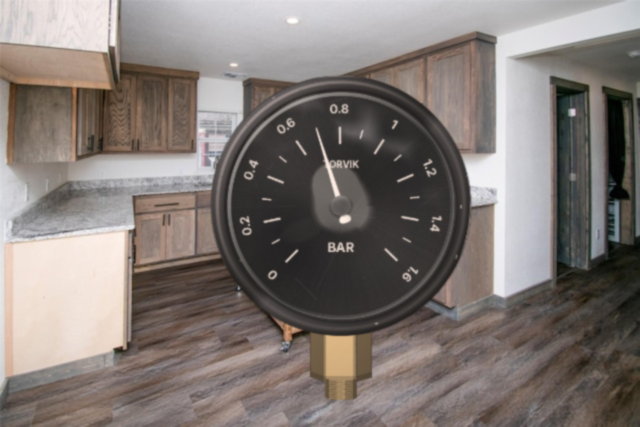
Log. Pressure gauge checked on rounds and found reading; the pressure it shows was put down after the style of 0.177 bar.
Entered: 0.7 bar
